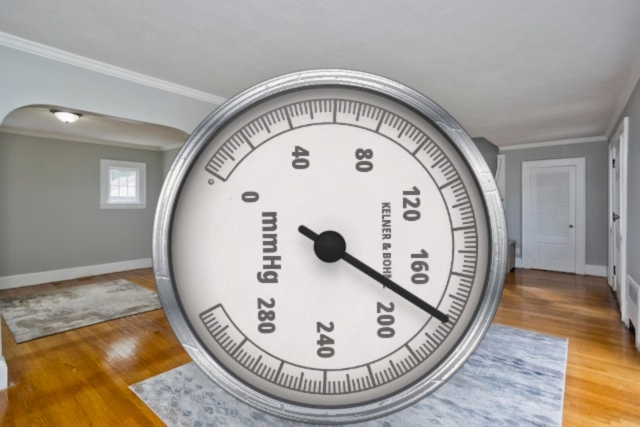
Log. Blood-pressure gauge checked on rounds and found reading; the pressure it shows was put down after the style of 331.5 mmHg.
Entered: 180 mmHg
